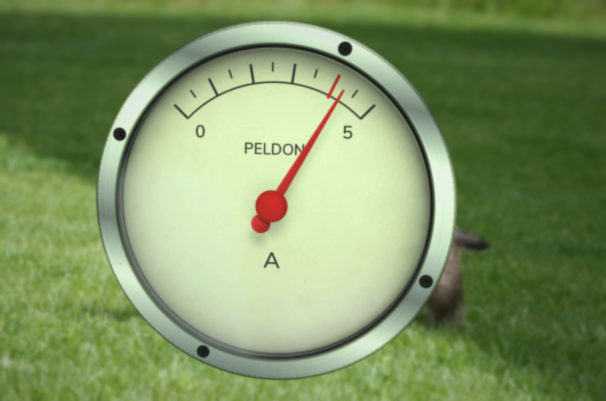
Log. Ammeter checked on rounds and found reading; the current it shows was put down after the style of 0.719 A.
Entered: 4.25 A
